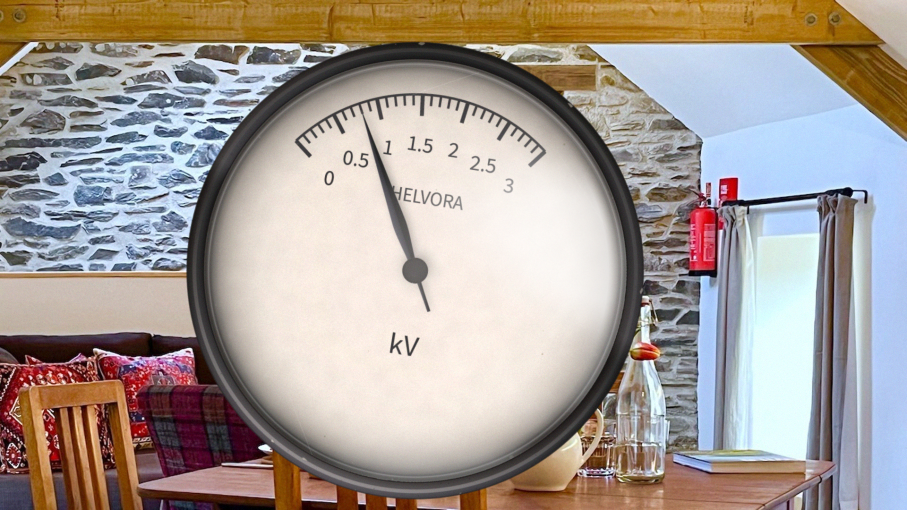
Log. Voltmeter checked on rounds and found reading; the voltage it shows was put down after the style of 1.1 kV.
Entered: 0.8 kV
